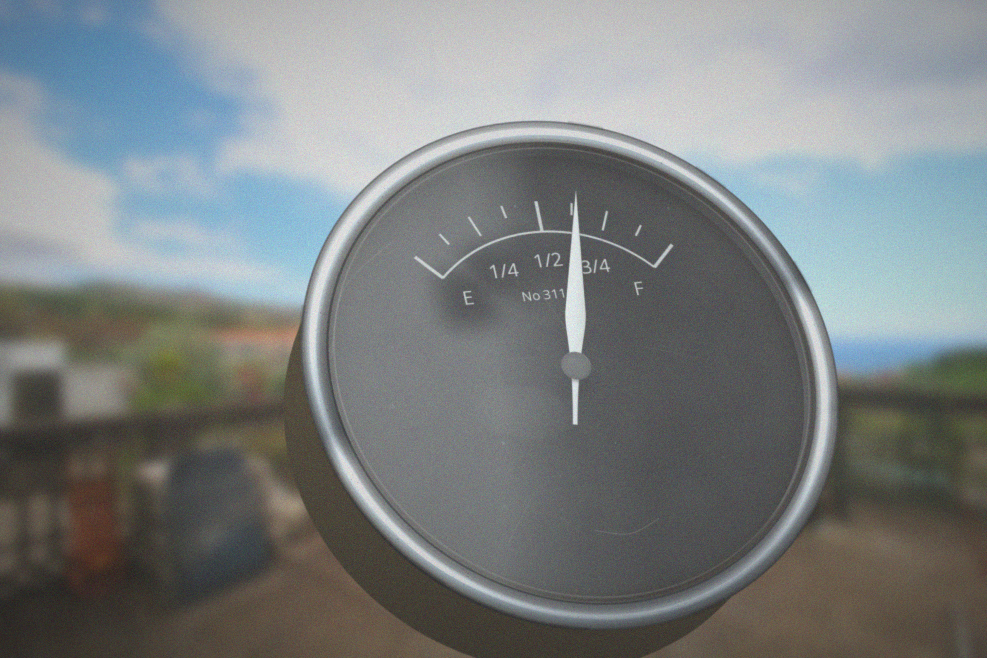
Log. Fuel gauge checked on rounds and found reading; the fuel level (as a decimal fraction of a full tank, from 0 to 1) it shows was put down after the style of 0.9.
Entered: 0.625
